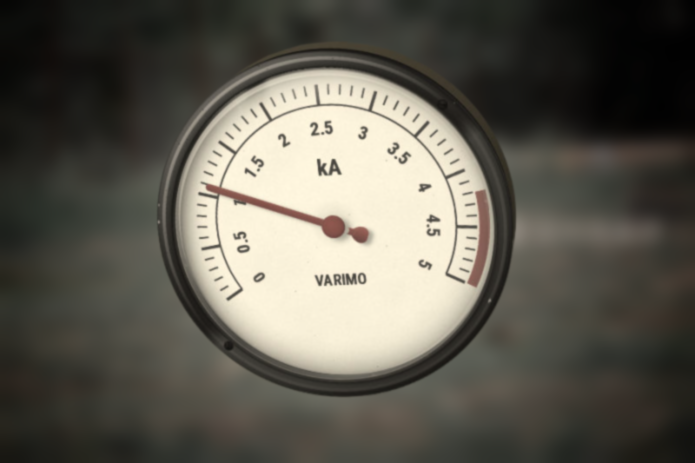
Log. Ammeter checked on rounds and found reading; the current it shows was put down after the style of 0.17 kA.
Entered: 1.1 kA
